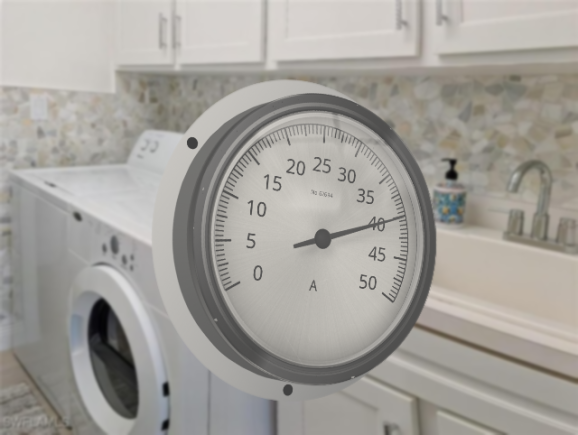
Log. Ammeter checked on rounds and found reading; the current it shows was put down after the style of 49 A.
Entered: 40 A
